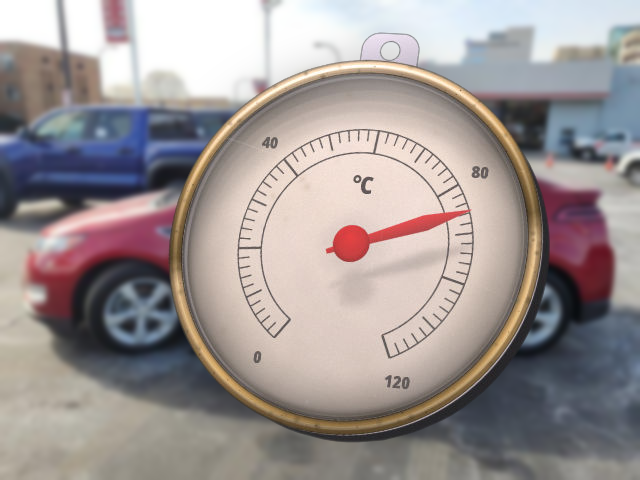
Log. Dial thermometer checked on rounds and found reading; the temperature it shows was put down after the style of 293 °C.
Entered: 86 °C
